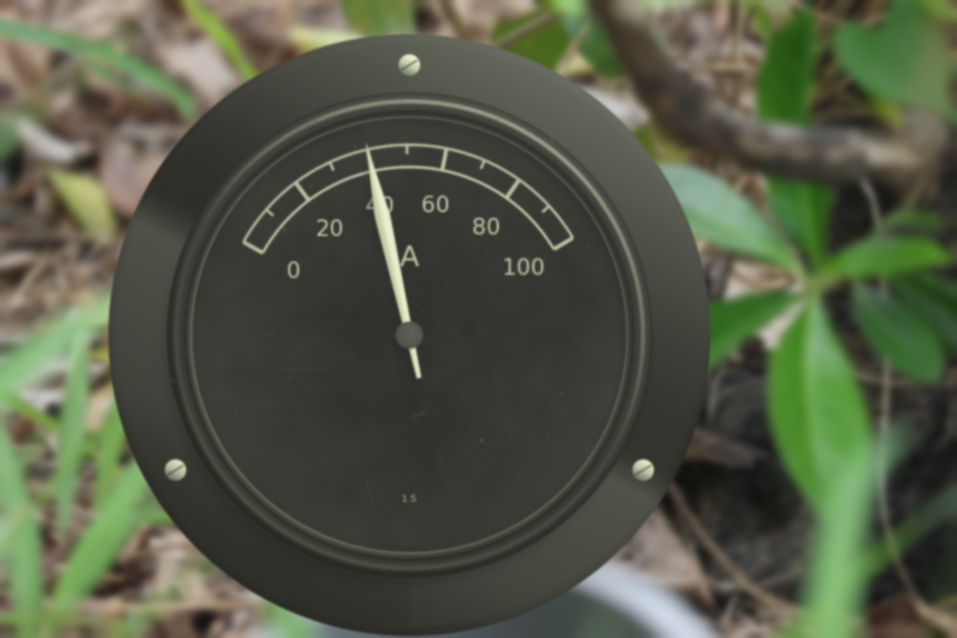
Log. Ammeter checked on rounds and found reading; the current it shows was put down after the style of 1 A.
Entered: 40 A
